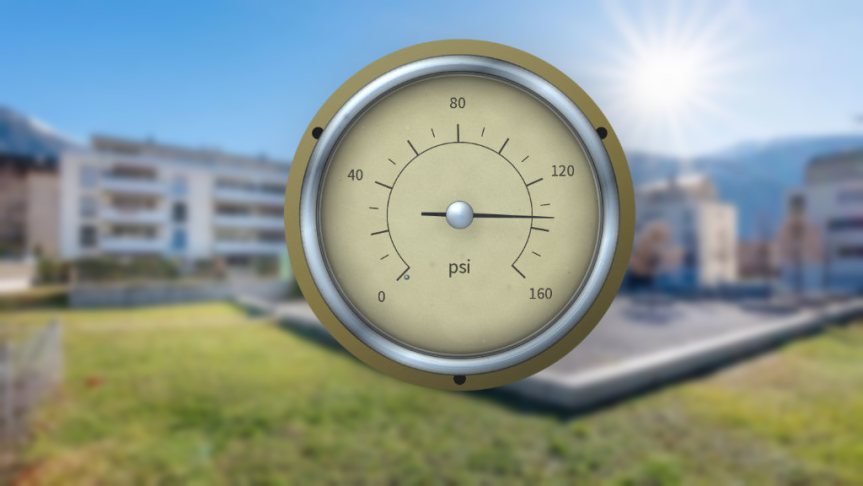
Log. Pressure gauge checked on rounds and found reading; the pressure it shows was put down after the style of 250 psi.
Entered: 135 psi
